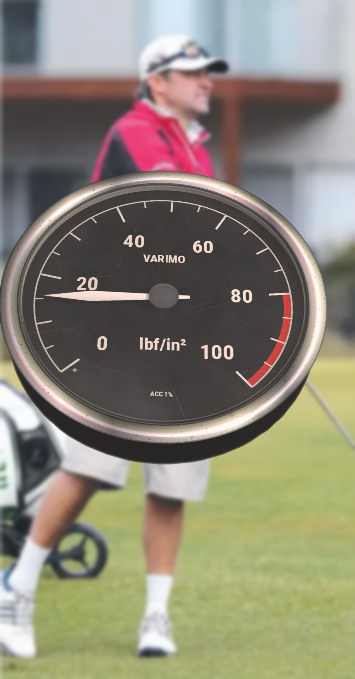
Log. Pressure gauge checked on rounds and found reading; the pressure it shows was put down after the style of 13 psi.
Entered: 15 psi
